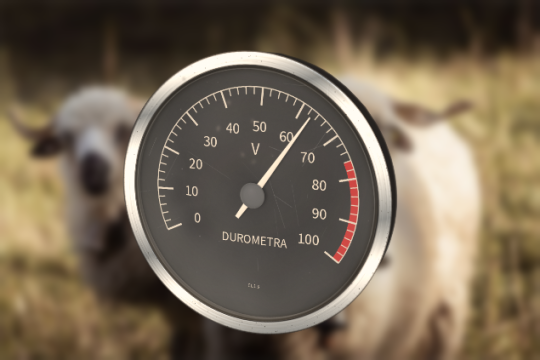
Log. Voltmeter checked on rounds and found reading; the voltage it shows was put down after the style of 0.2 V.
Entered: 63 V
